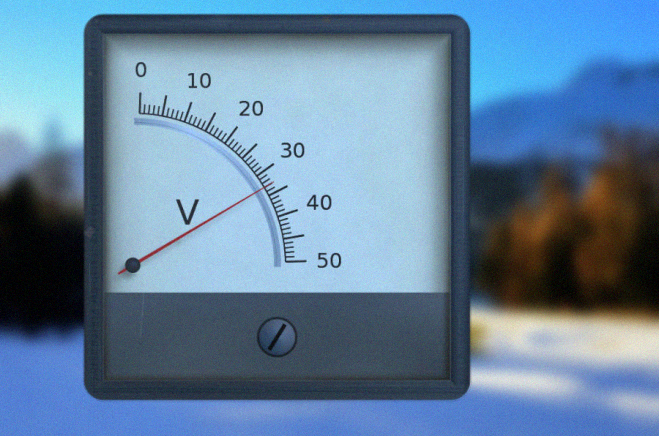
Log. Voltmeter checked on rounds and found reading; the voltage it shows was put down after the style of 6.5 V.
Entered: 33 V
